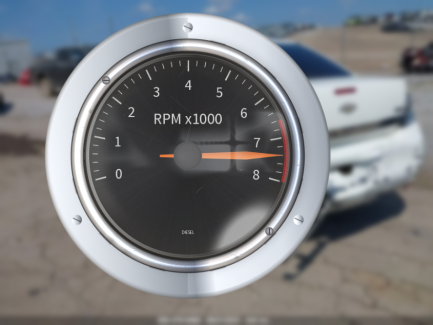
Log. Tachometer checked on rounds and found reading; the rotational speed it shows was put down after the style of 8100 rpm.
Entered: 7400 rpm
